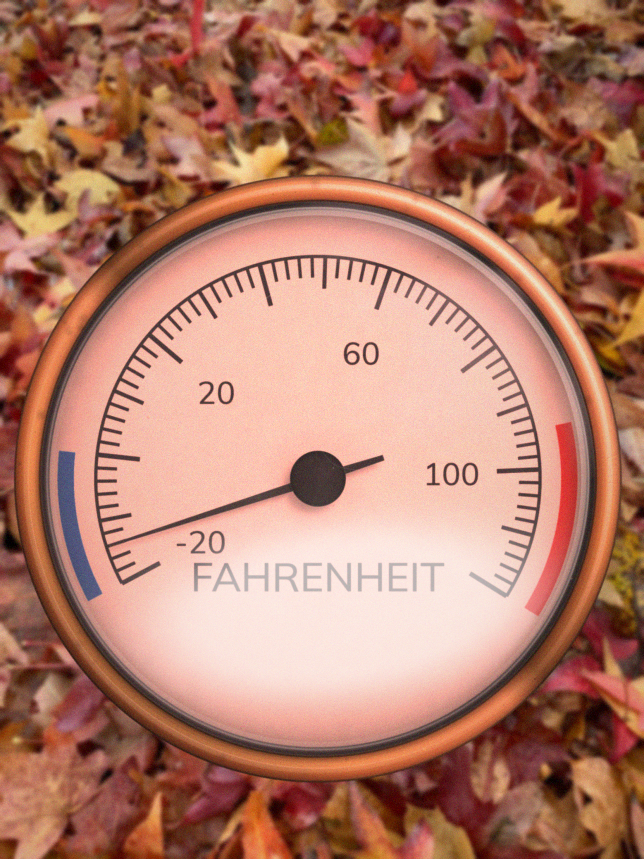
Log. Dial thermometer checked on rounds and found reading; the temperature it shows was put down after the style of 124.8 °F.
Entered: -14 °F
